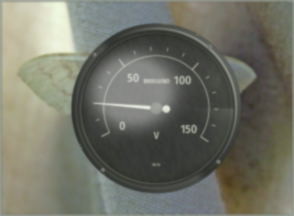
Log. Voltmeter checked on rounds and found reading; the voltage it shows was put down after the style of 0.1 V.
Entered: 20 V
